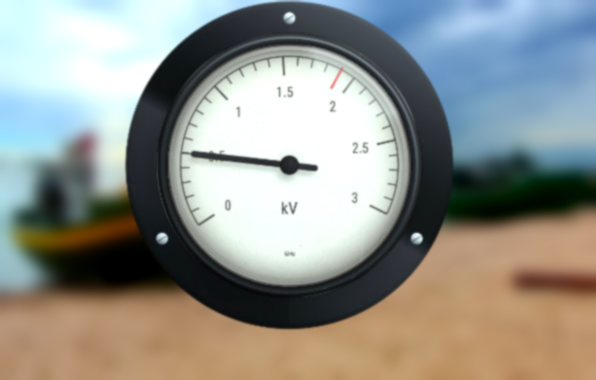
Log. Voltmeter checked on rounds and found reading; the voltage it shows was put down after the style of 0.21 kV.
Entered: 0.5 kV
